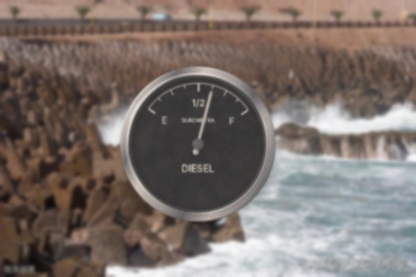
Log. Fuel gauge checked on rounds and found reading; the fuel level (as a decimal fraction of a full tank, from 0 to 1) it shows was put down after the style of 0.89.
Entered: 0.625
